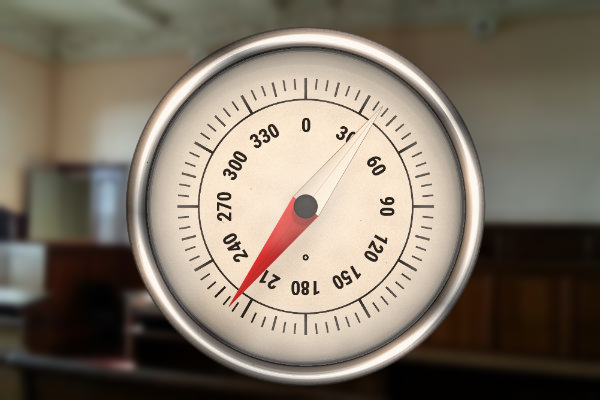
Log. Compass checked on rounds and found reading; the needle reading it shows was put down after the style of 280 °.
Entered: 217.5 °
